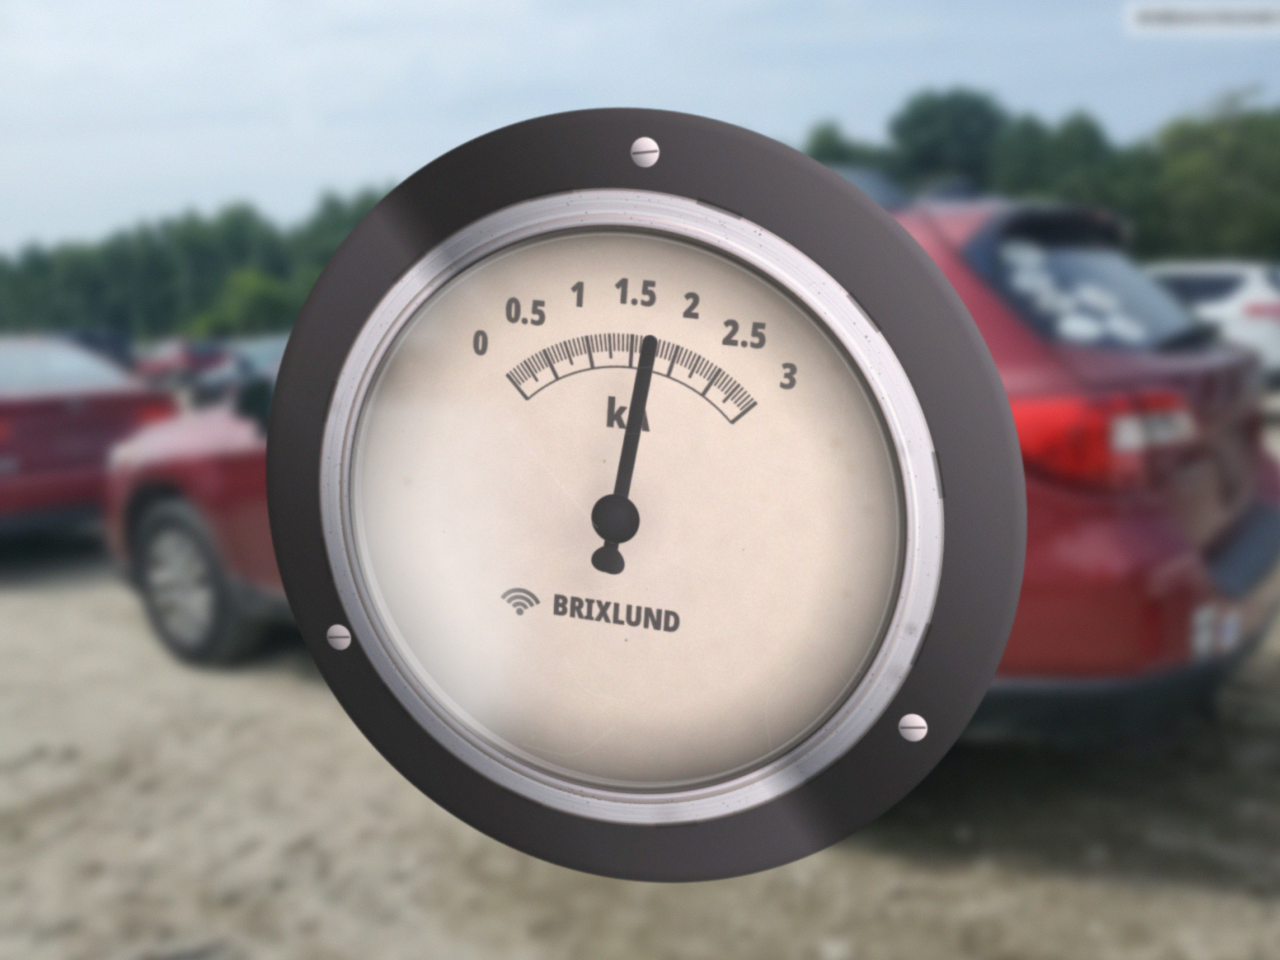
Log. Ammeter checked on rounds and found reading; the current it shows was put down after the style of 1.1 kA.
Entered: 1.75 kA
